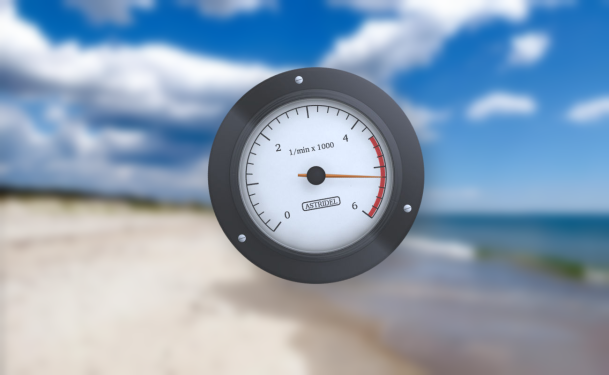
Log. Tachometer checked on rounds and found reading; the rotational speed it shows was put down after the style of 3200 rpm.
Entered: 5200 rpm
